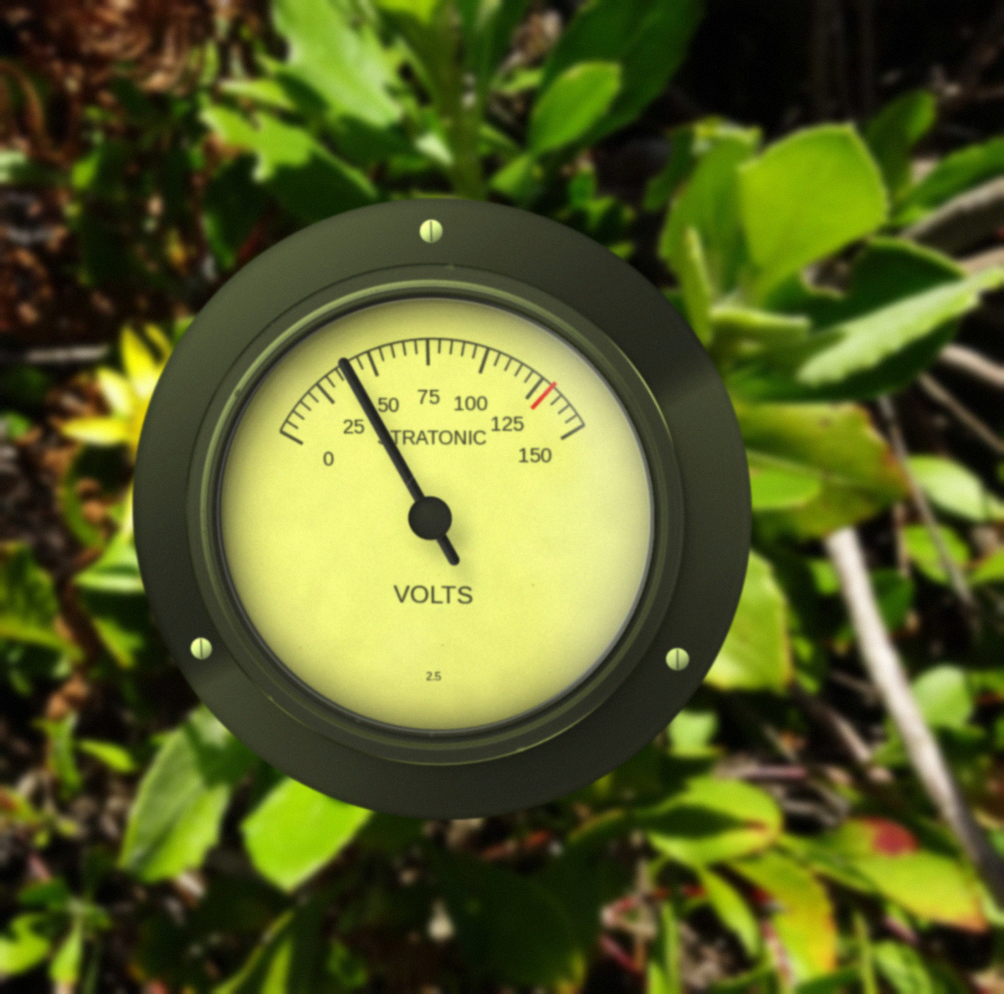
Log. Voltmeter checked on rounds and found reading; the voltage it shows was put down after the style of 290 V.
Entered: 40 V
